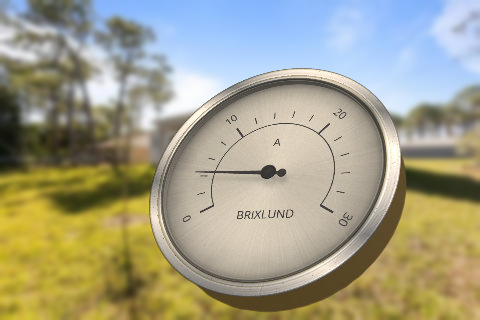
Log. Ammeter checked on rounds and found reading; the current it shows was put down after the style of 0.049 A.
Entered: 4 A
